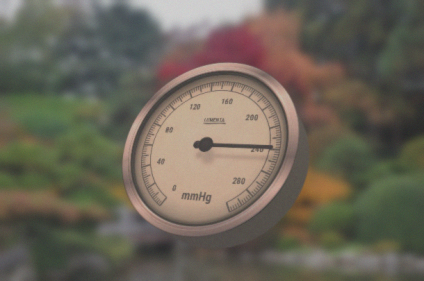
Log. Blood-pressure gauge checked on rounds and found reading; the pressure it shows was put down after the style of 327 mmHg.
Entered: 240 mmHg
